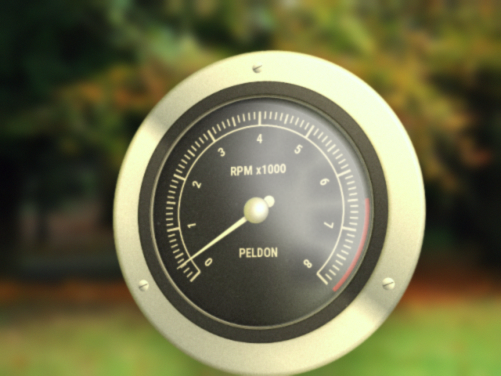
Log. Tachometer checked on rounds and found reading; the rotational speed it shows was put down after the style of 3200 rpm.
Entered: 300 rpm
